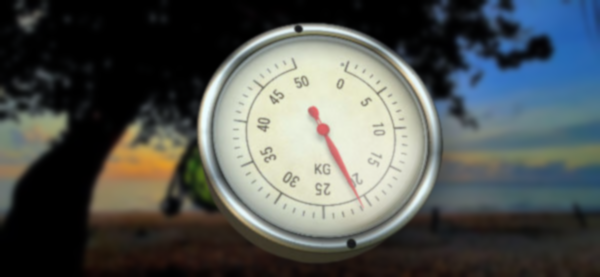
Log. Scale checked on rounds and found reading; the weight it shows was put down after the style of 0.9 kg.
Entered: 21 kg
